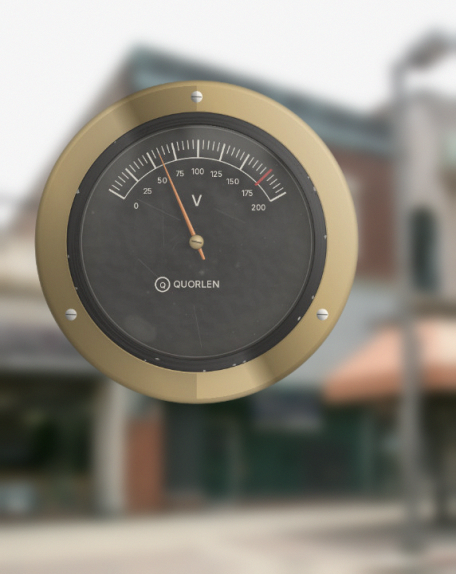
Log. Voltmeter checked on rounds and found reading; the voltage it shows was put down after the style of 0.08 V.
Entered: 60 V
